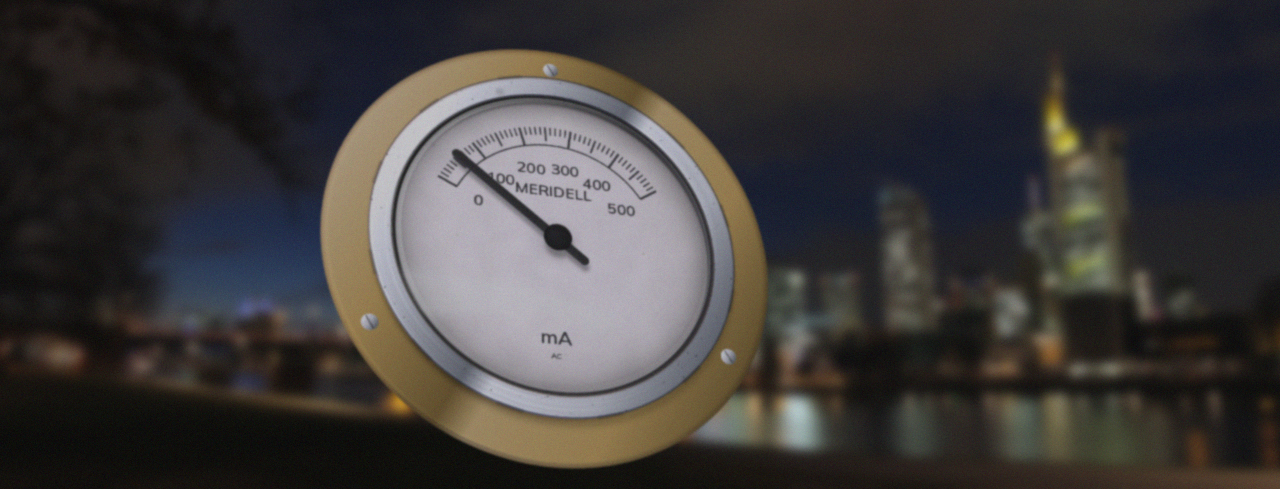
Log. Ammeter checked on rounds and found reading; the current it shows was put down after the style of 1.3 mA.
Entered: 50 mA
